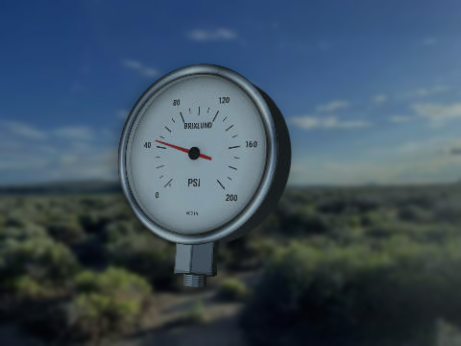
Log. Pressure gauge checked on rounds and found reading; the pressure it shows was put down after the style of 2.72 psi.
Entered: 45 psi
